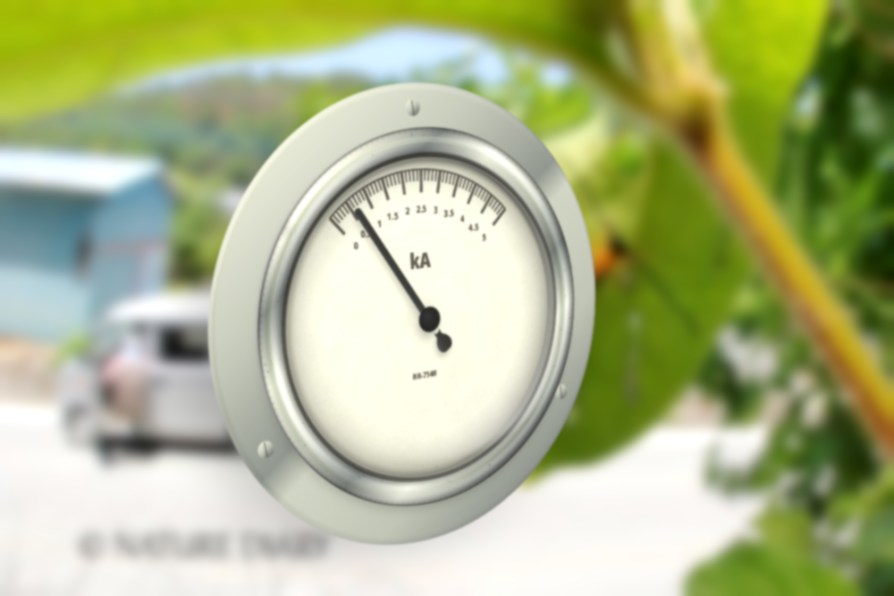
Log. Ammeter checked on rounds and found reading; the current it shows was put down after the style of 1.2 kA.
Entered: 0.5 kA
